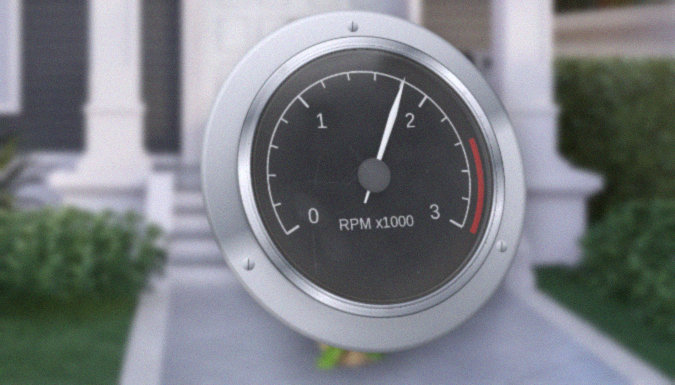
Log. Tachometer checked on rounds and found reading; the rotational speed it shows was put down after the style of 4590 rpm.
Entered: 1800 rpm
